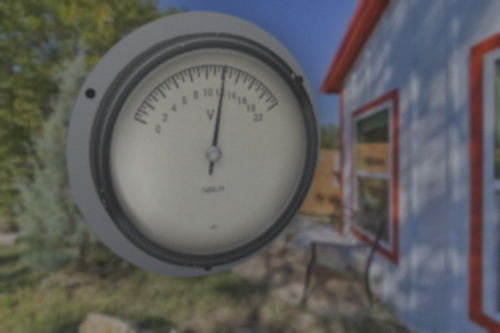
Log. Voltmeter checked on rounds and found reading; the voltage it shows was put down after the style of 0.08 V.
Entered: 12 V
